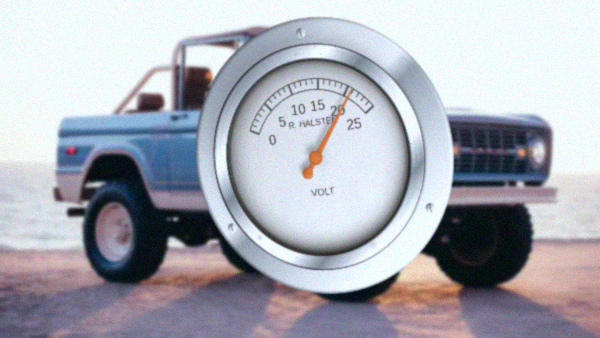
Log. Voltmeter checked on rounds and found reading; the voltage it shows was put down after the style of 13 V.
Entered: 21 V
